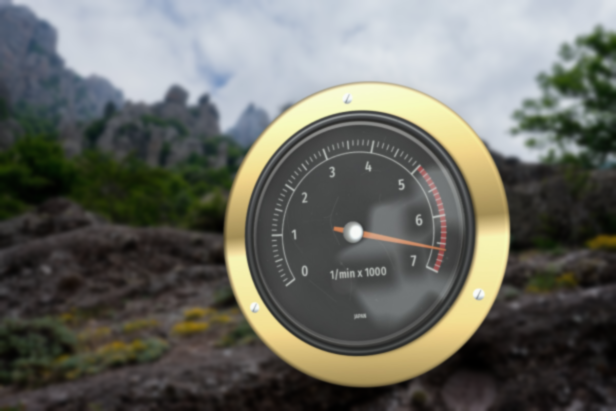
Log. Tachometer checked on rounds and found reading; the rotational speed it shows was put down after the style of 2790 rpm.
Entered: 6600 rpm
